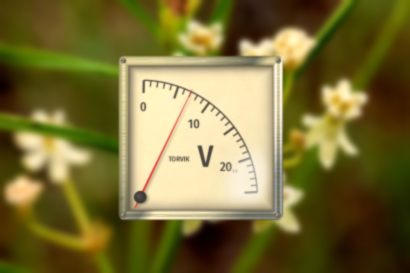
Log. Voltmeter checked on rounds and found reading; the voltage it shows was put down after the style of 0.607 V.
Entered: 7 V
